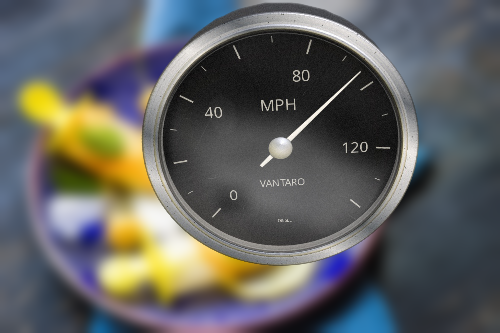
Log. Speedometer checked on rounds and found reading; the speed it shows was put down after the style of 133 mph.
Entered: 95 mph
